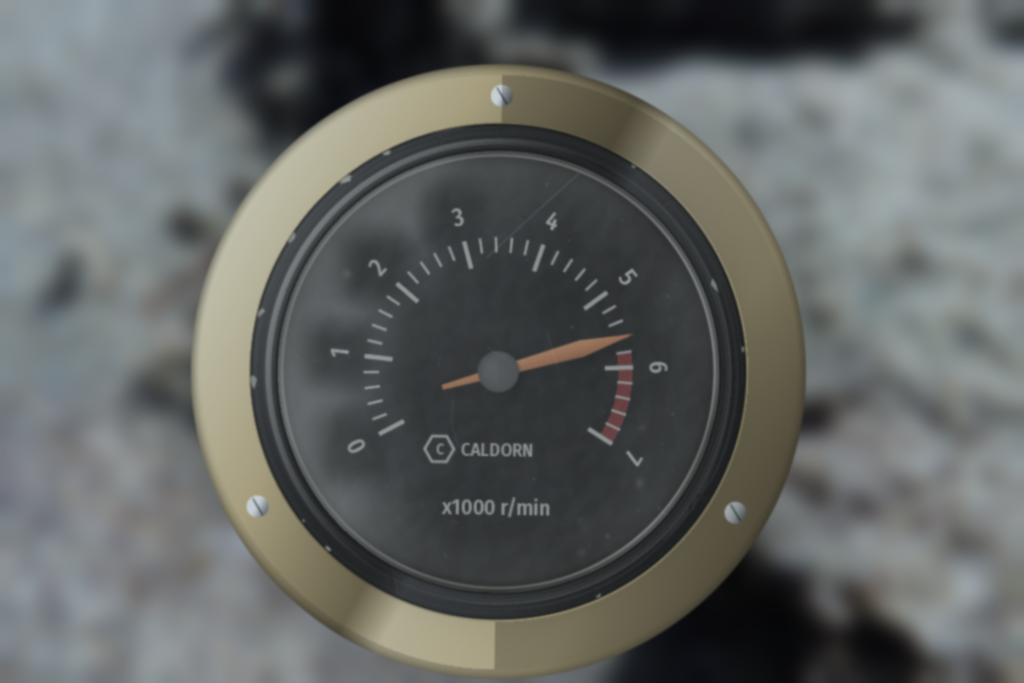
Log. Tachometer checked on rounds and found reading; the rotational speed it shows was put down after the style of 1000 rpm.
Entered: 5600 rpm
